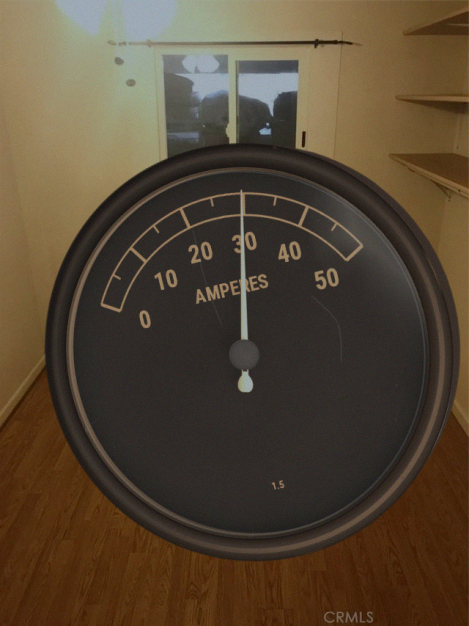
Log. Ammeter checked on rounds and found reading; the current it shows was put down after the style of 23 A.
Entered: 30 A
